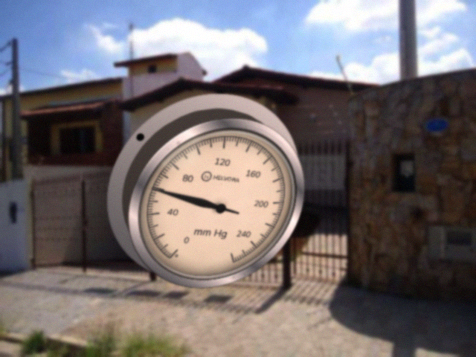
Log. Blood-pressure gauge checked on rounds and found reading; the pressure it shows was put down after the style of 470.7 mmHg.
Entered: 60 mmHg
